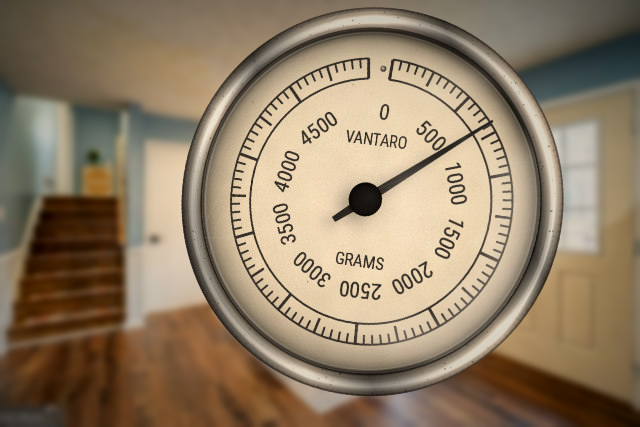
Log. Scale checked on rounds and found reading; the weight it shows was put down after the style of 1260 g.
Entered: 700 g
